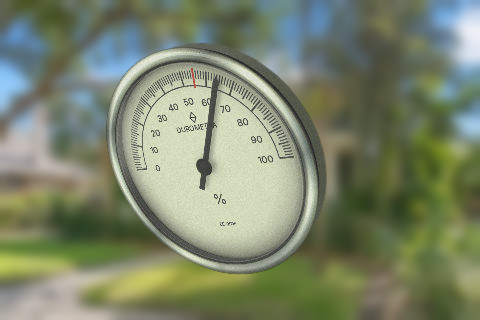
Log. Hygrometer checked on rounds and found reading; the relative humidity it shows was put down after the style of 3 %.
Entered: 65 %
